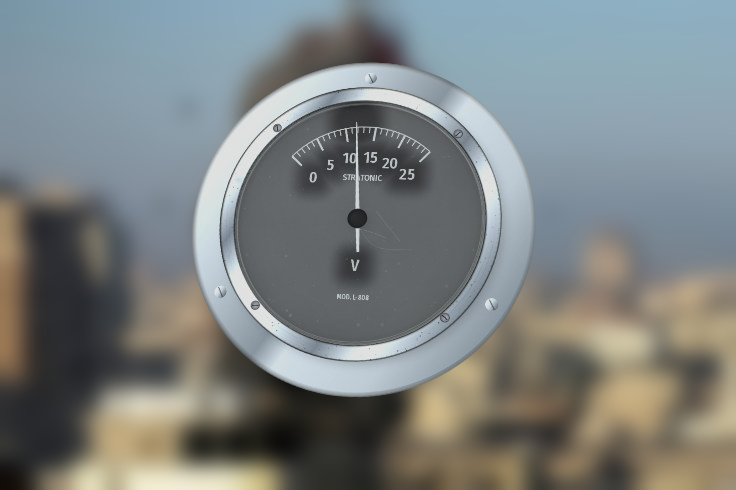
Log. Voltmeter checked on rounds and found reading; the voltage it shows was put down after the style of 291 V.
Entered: 12 V
